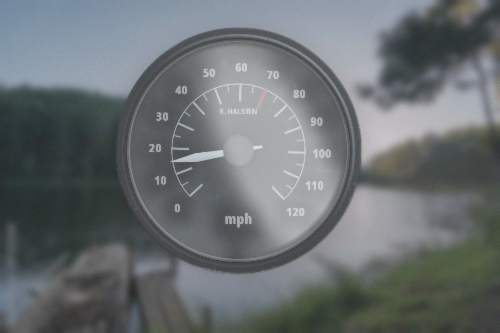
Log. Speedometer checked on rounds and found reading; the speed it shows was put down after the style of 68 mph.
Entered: 15 mph
